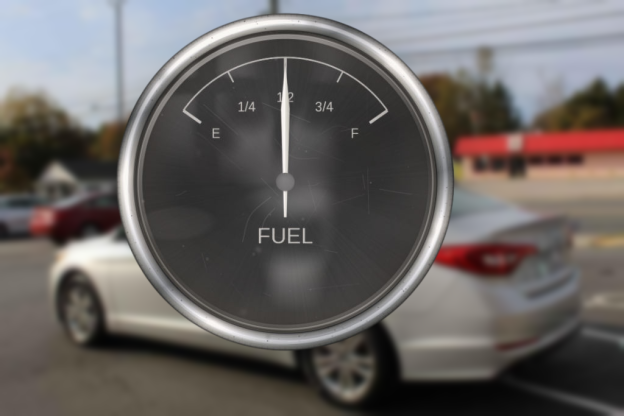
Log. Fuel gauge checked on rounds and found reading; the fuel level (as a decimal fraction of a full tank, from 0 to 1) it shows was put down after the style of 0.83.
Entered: 0.5
